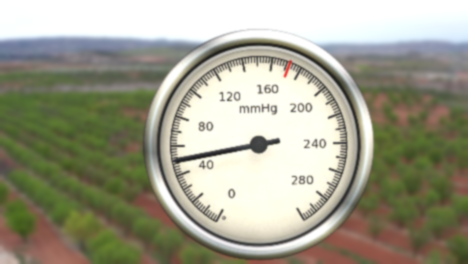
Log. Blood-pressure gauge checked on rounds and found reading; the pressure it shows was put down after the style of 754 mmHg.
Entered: 50 mmHg
